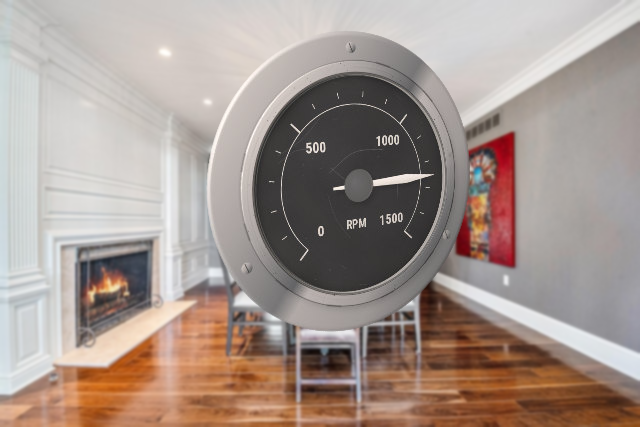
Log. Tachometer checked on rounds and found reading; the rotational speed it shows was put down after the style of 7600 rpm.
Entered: 1250 rpm
